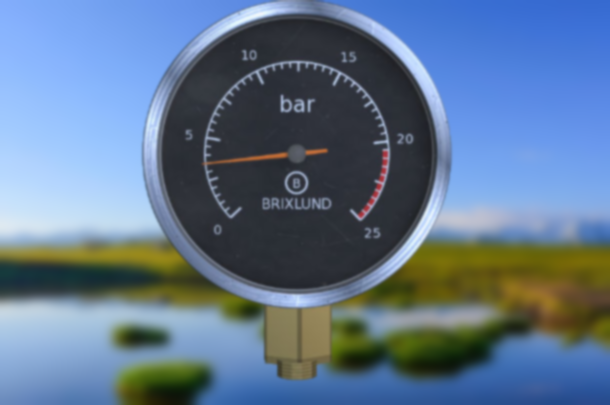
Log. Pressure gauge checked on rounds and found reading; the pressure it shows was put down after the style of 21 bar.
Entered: 3.5 bar
